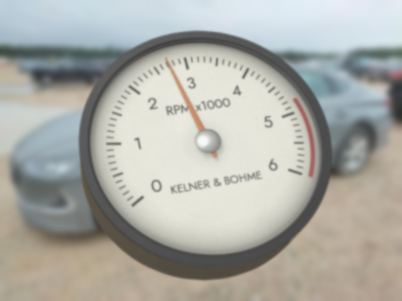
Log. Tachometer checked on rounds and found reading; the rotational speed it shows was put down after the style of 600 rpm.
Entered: 2700 rpm
